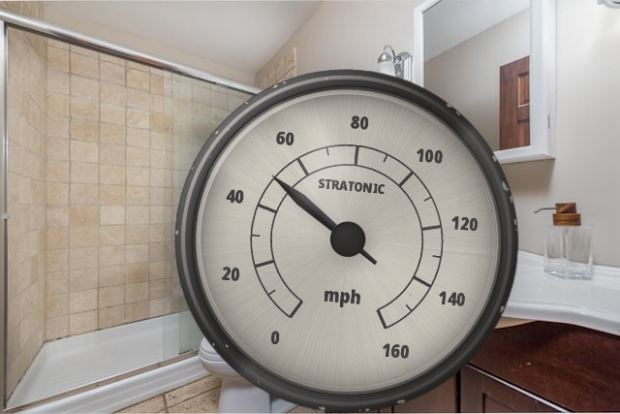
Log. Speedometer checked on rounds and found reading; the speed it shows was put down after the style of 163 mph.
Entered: 50 mph
